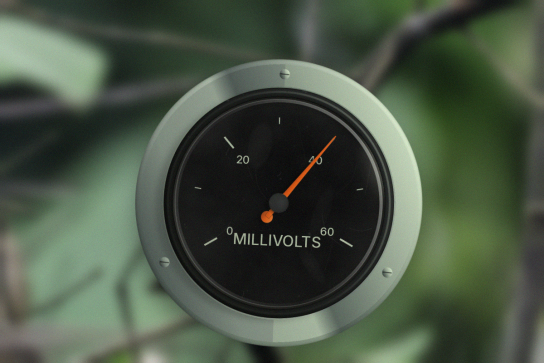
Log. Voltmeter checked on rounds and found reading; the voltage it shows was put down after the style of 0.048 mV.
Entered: 40 mV
